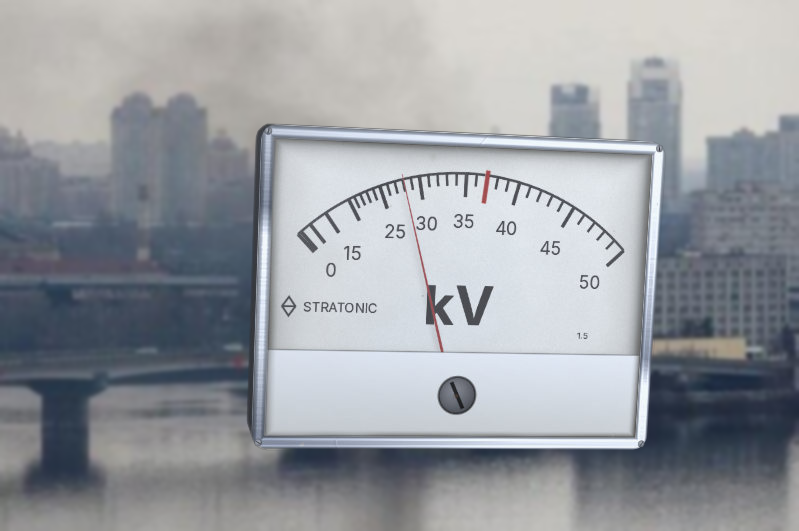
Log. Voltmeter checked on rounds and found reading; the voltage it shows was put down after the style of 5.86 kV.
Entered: 28 kV
